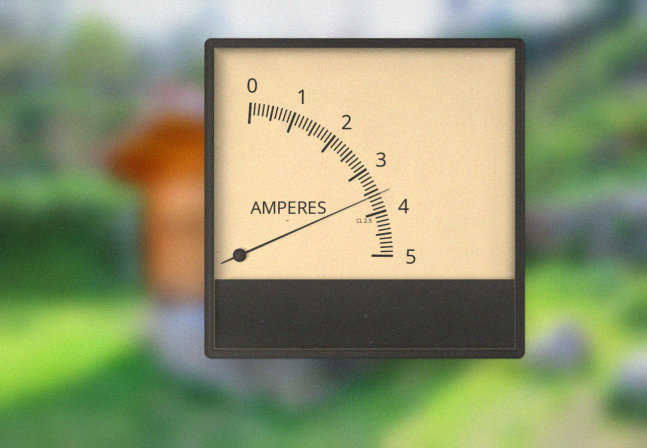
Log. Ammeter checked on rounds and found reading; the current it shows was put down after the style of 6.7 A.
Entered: 3.6 A
